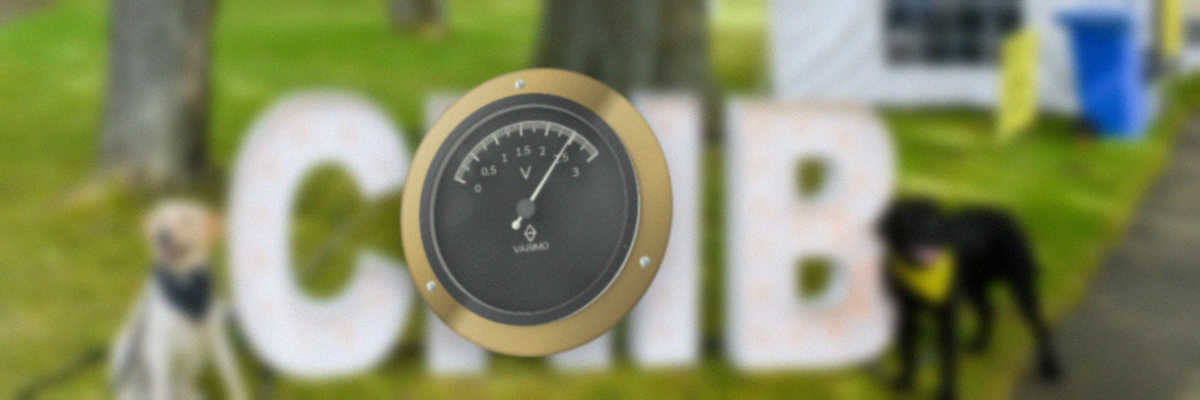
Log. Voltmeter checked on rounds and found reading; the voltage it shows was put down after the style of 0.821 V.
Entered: 2.5 V
